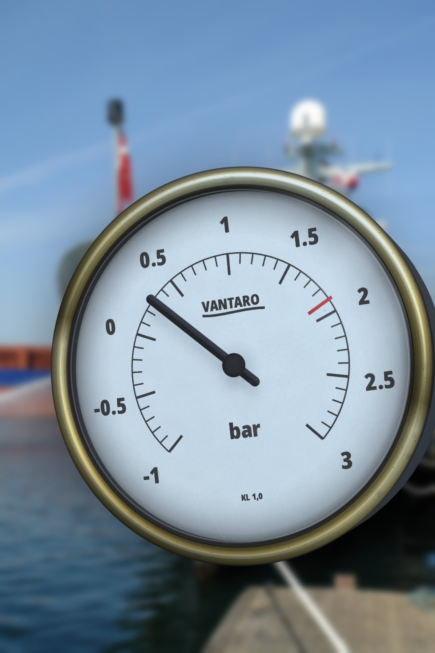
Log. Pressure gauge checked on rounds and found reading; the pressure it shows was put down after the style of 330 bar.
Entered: 0.3 bar
